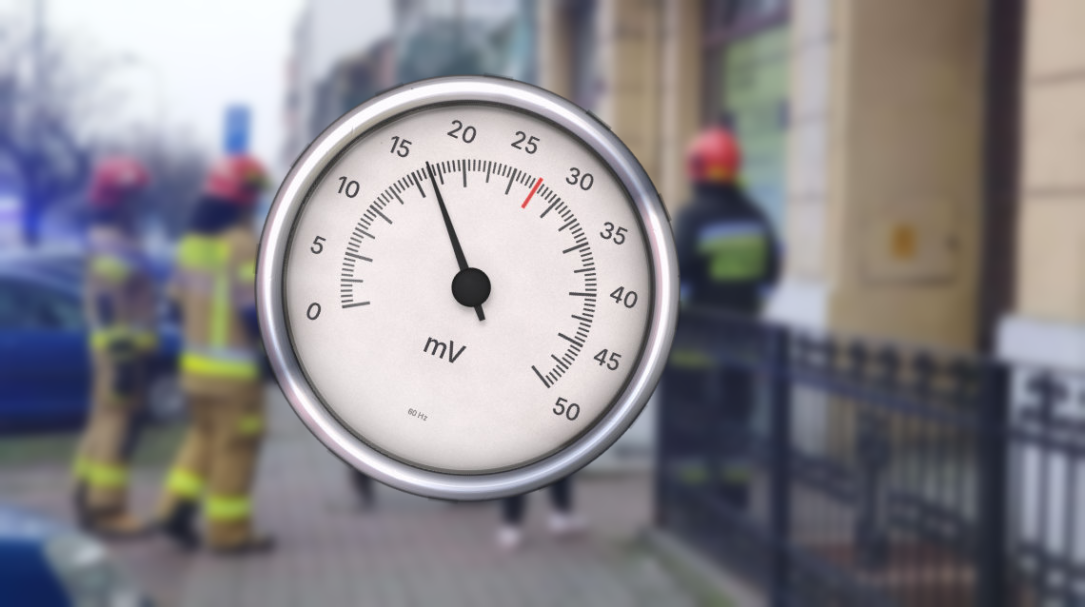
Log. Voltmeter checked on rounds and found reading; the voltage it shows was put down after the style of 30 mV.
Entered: 16.5 mV
